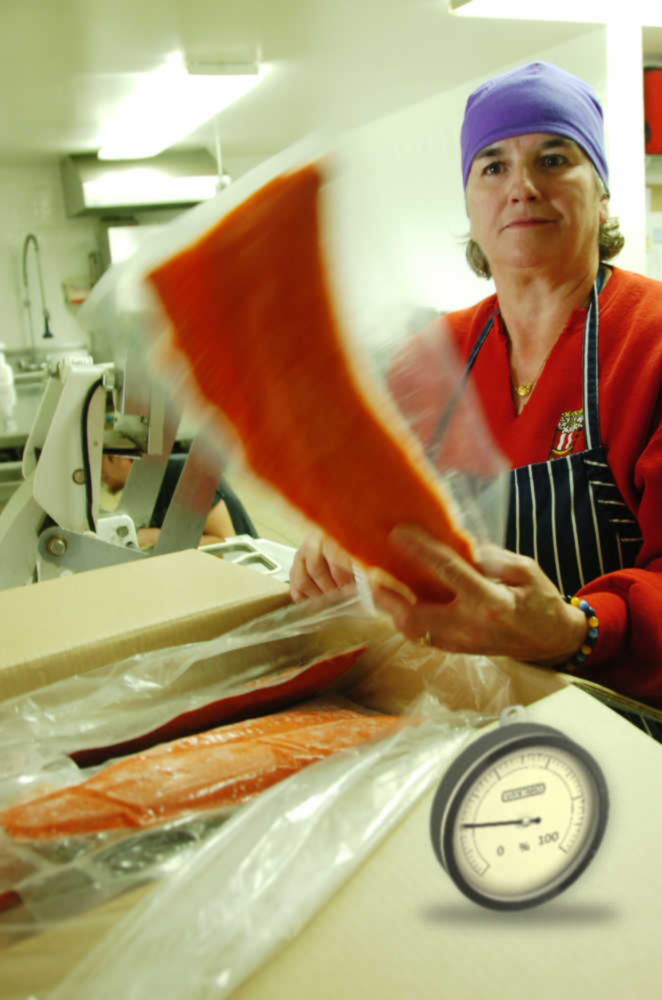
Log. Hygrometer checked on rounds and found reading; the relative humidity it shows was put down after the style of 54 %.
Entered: 20 %
